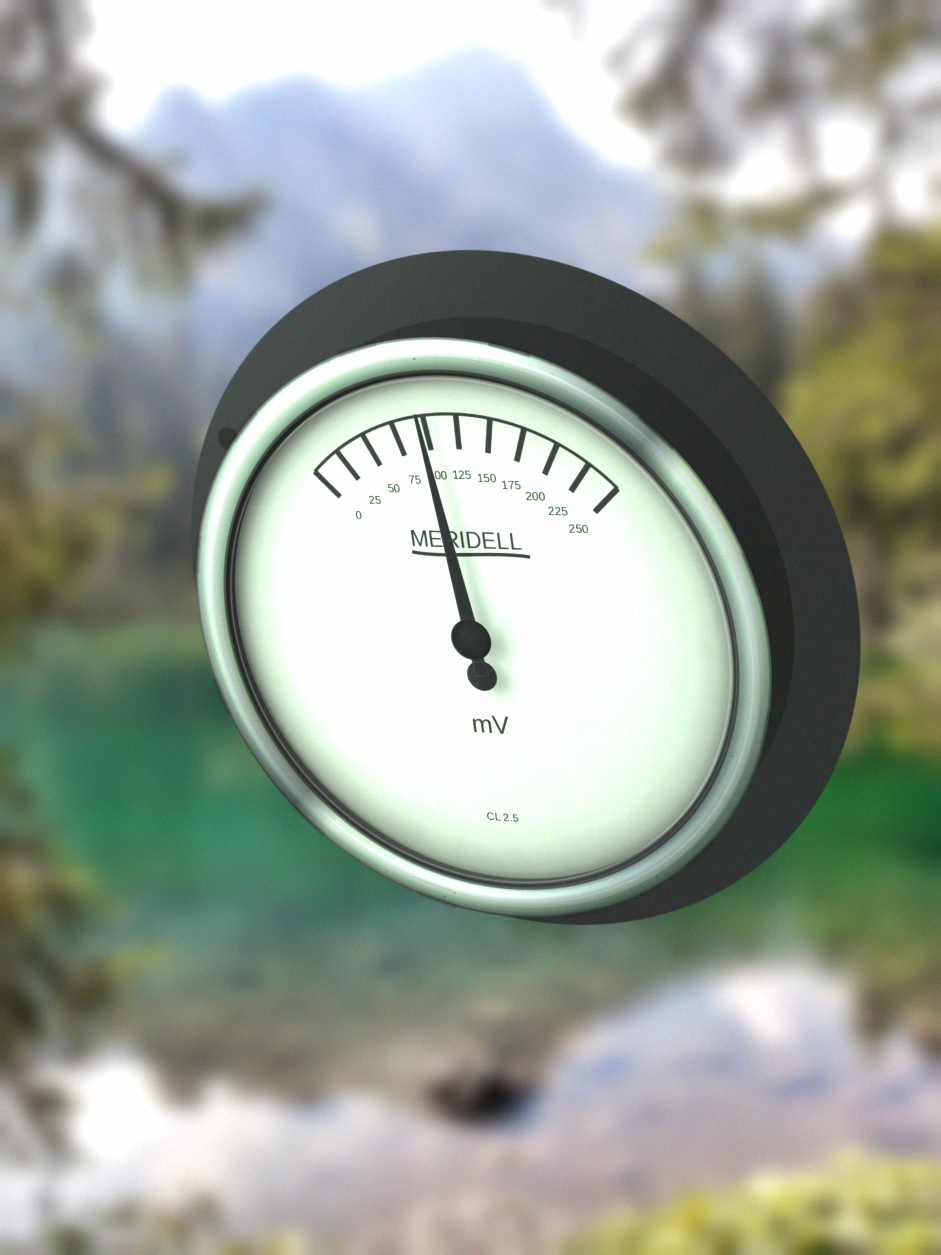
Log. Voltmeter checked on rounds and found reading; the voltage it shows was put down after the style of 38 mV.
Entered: 100 mV
